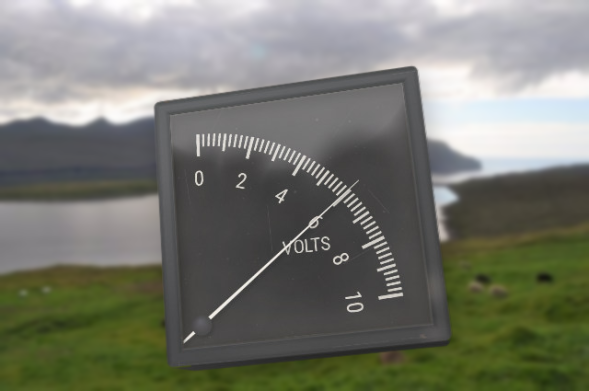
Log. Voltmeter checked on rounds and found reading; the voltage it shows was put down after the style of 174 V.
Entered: 6 V
